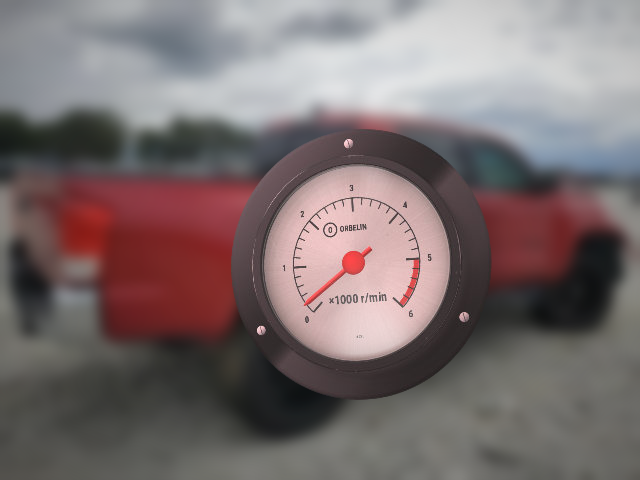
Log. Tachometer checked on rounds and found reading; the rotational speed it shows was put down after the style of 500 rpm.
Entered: 200 rpm
